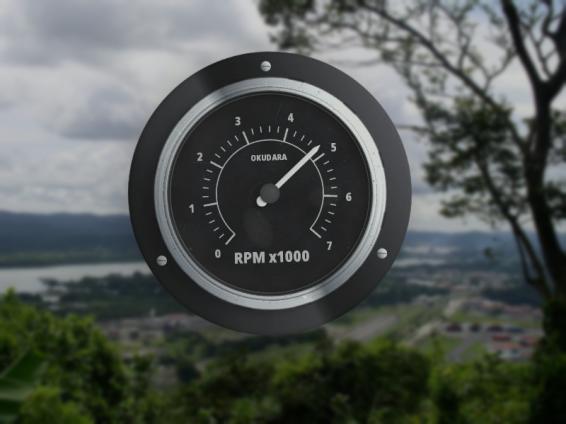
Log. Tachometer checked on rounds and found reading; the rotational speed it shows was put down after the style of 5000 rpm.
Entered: 4800 rpm
